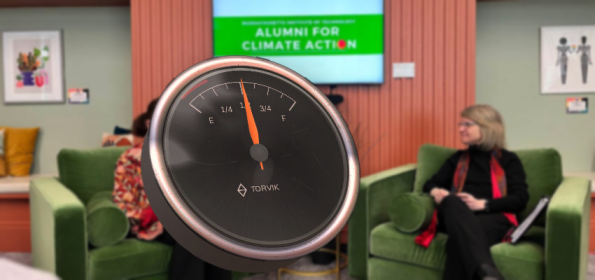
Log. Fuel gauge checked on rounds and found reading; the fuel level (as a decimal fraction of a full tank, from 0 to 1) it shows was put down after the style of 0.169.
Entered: 0.5
